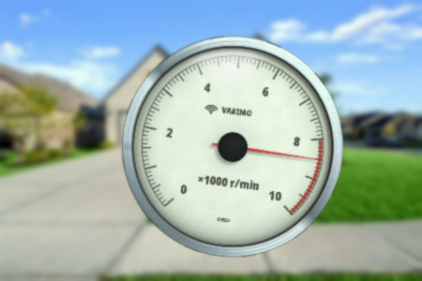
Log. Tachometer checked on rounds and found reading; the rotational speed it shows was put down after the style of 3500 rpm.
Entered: 8500 rpm
